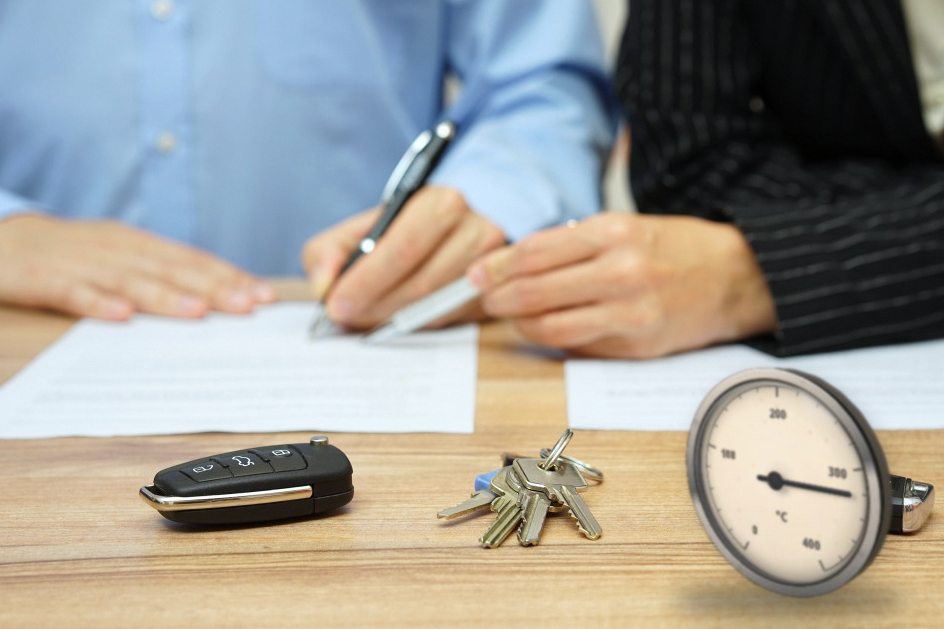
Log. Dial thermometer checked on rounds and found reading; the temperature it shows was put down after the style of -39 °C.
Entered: 320 °C
